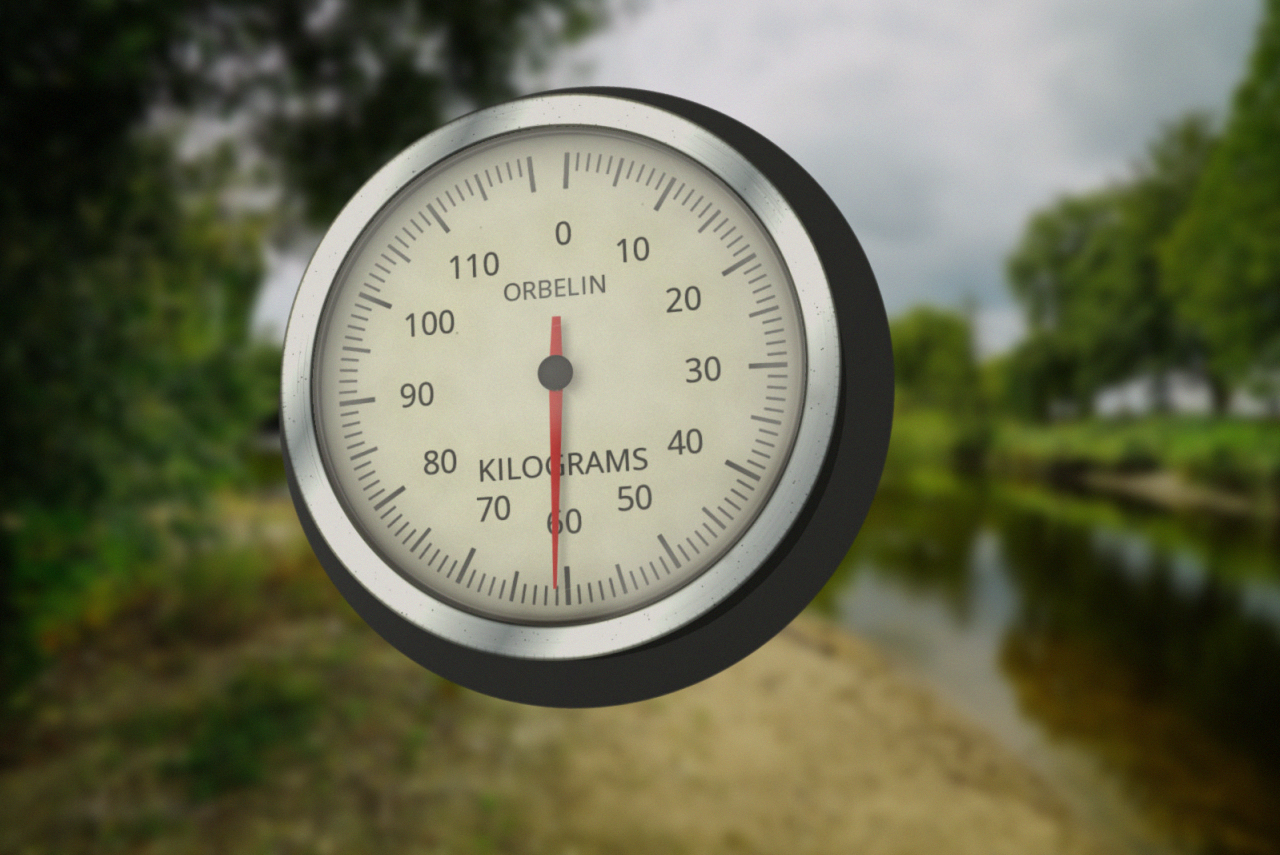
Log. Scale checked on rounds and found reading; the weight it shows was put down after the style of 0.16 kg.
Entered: 61 kg
